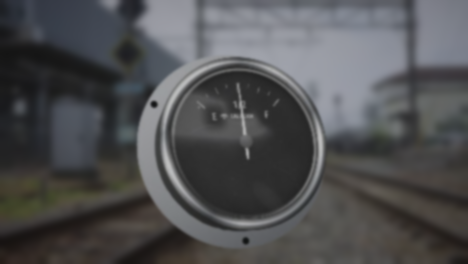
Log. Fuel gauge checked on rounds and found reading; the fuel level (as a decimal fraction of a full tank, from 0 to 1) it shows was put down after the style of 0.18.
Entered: 0.5
